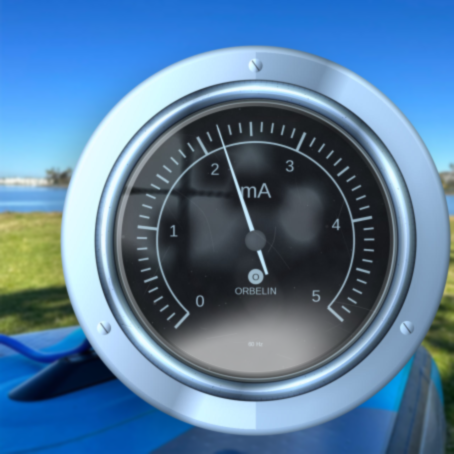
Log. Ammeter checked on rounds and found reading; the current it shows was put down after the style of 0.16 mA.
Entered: 2.2 mA
